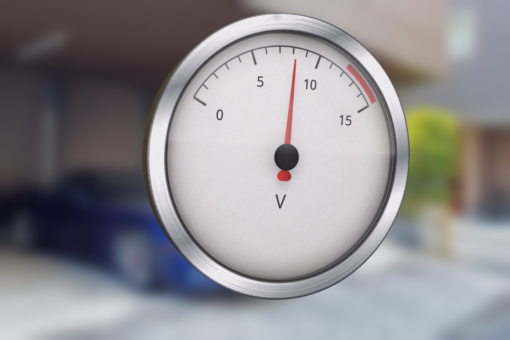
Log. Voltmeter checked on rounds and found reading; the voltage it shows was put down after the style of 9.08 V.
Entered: 8 V
